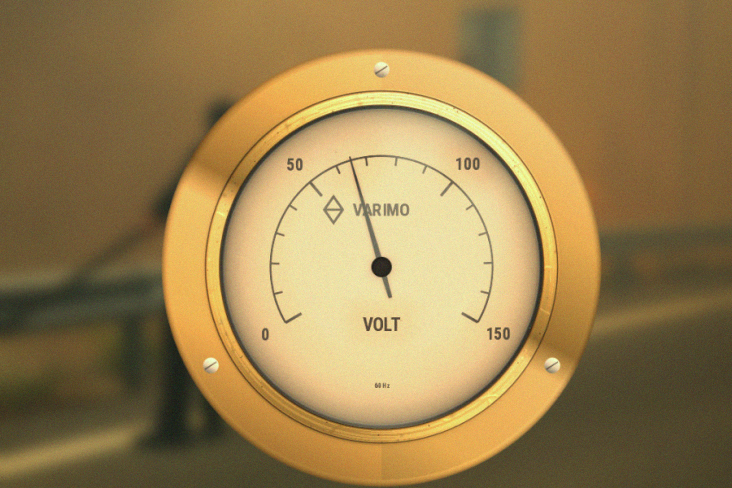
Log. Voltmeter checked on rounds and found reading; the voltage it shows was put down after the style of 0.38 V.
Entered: 65 V
